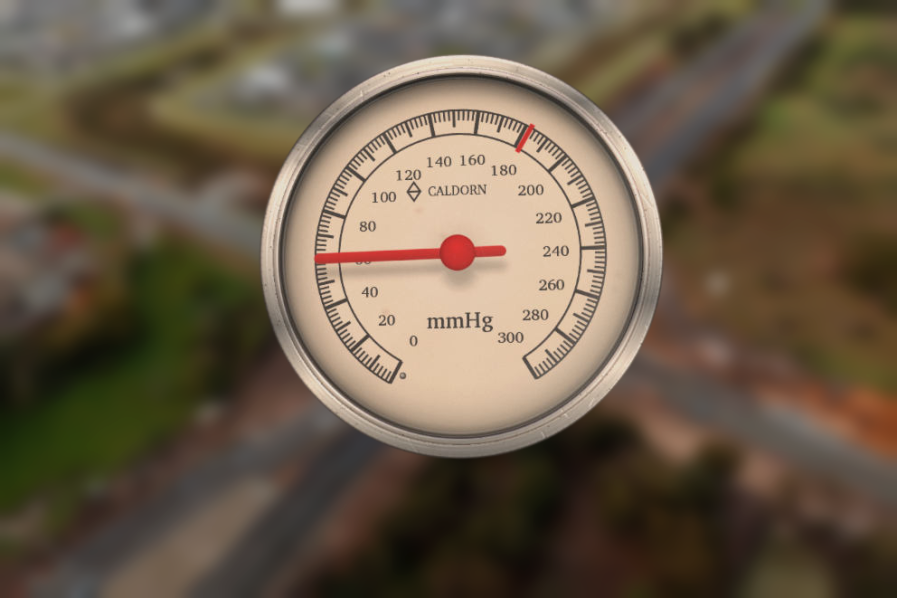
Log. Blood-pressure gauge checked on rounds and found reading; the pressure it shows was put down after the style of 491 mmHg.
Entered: 60 mmHg
